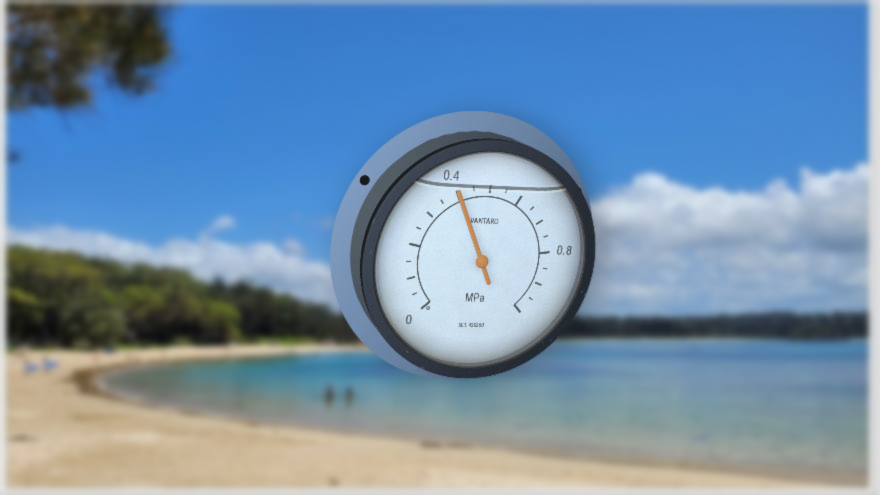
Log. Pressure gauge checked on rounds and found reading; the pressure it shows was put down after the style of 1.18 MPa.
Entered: 0.4 MPa
